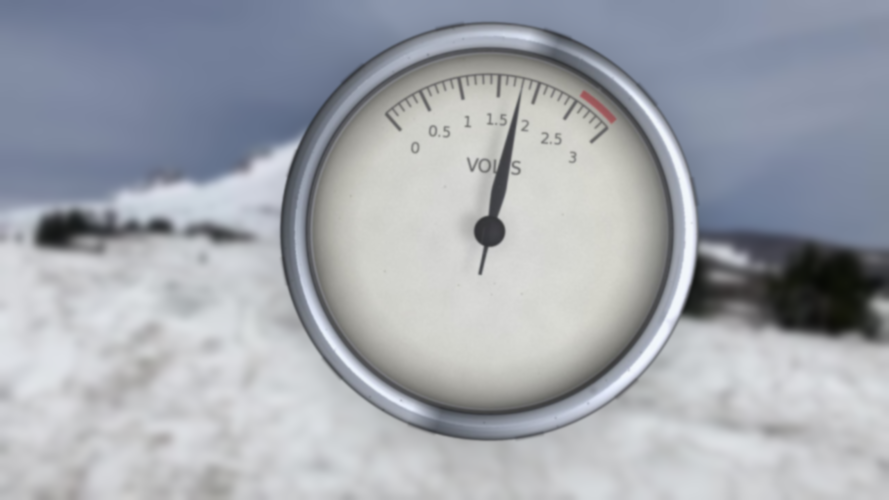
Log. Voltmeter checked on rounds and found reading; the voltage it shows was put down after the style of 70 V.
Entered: 1.8 V
